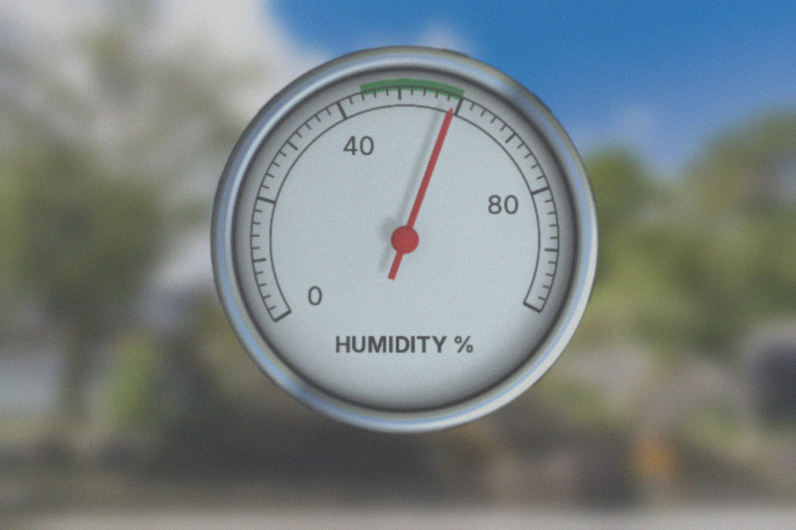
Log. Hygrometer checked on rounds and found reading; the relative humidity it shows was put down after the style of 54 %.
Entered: 59 %
